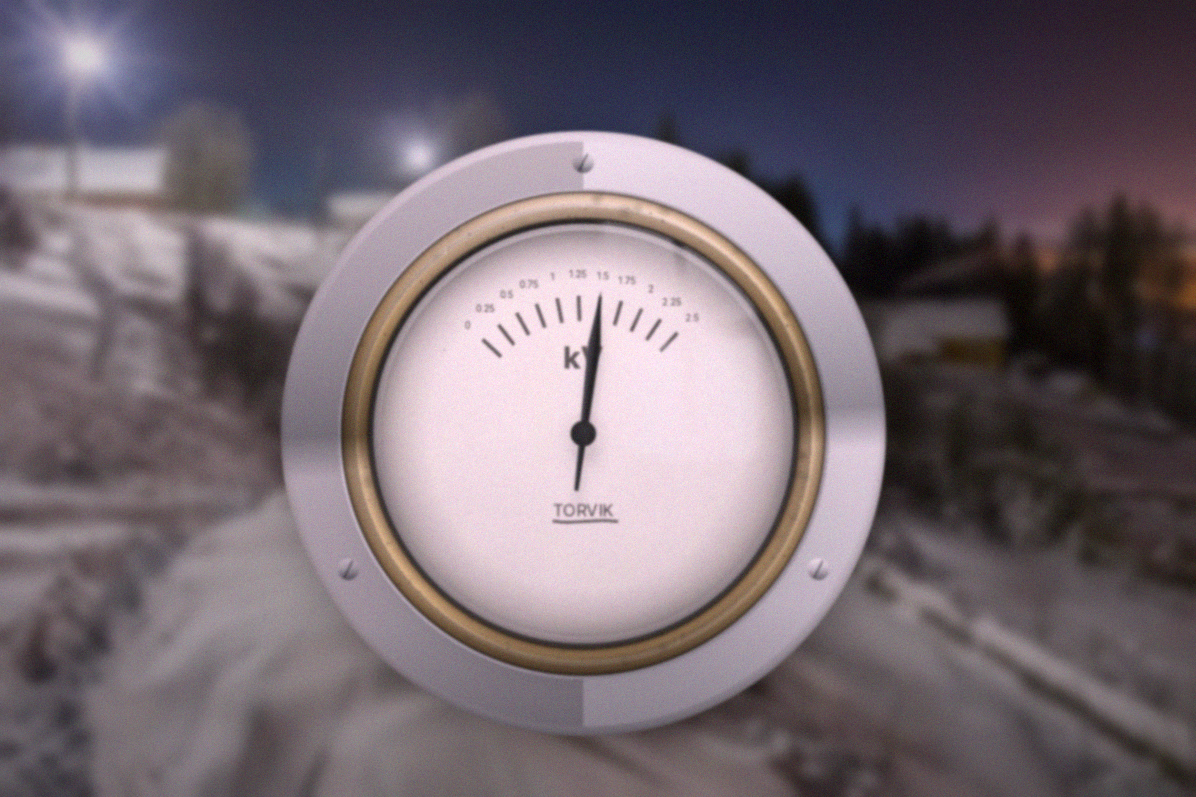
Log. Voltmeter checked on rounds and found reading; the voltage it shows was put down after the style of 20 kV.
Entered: 1.5 kV
